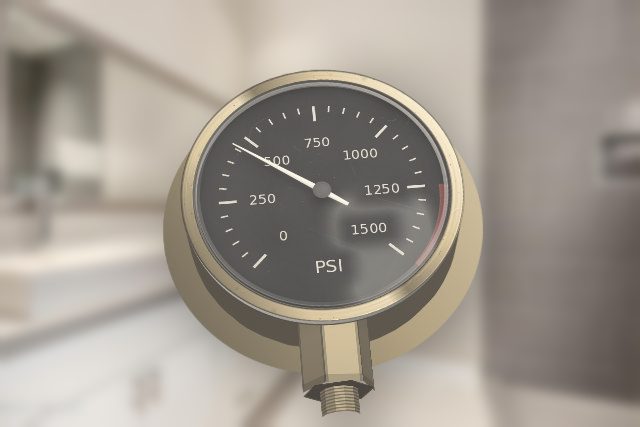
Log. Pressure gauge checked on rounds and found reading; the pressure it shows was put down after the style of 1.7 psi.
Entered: 450 psi
